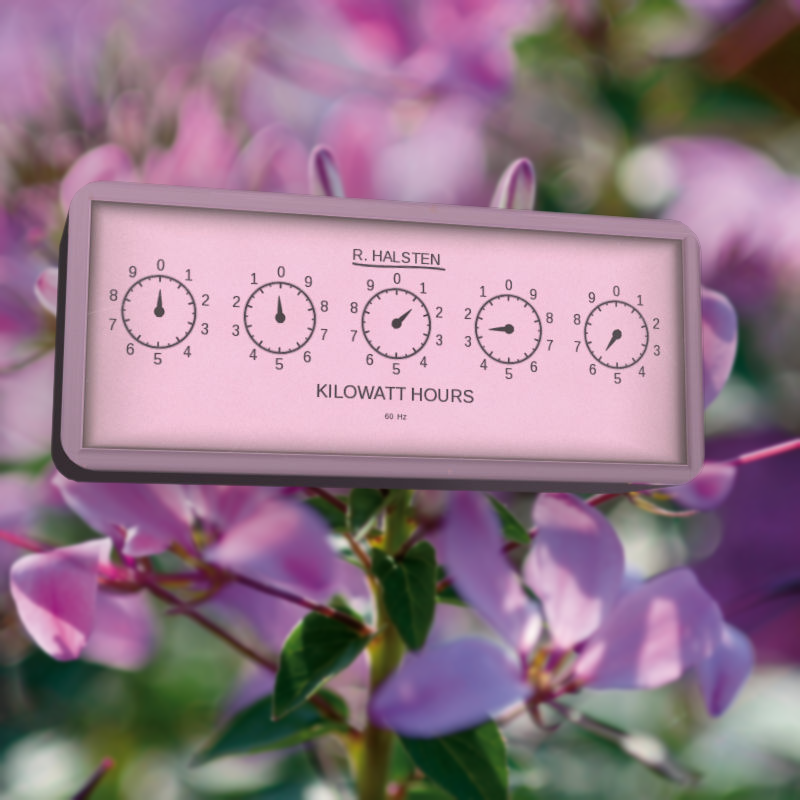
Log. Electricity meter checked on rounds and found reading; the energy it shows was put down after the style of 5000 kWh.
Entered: 126 kWh
